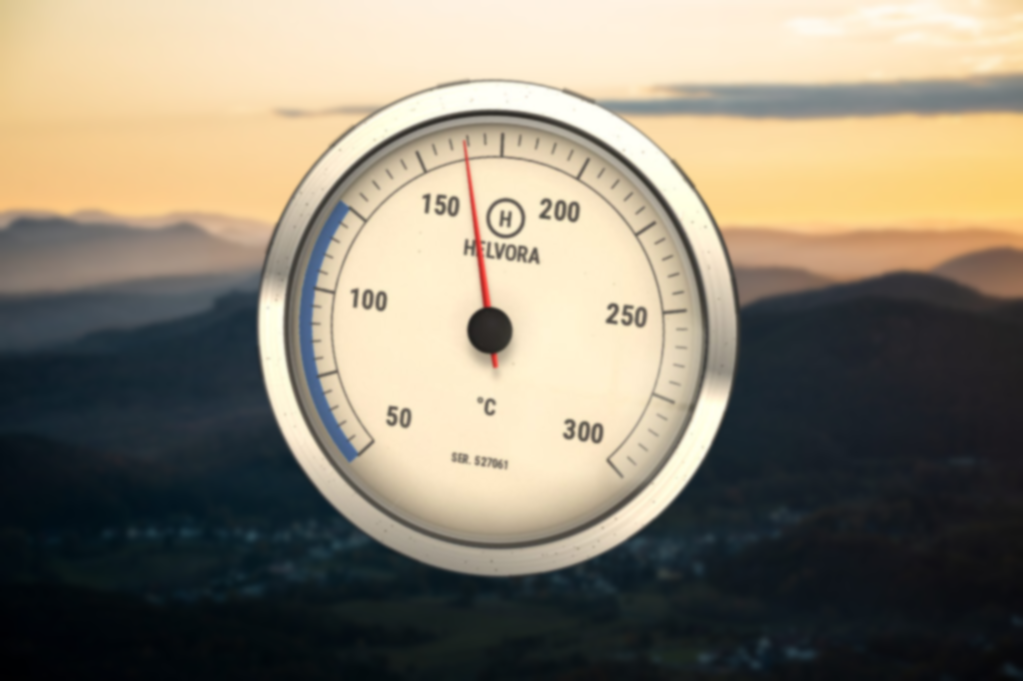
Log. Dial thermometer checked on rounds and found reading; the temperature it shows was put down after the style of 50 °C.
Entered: 165 °C
